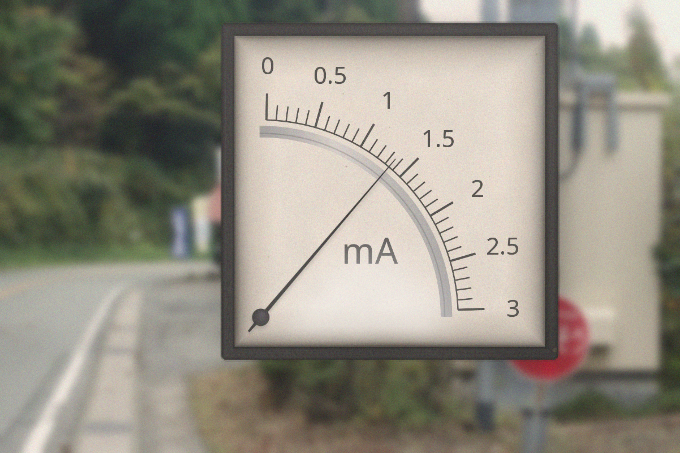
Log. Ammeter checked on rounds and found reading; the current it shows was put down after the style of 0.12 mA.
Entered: 1.35 mA
